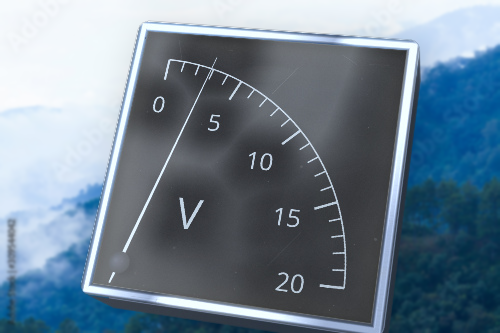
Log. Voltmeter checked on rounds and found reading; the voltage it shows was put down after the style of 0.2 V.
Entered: 3 V
